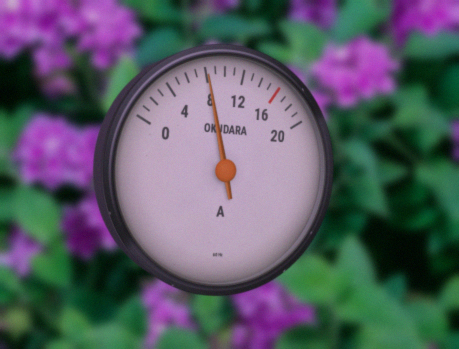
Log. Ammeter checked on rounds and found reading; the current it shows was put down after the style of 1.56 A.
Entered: 8 A
